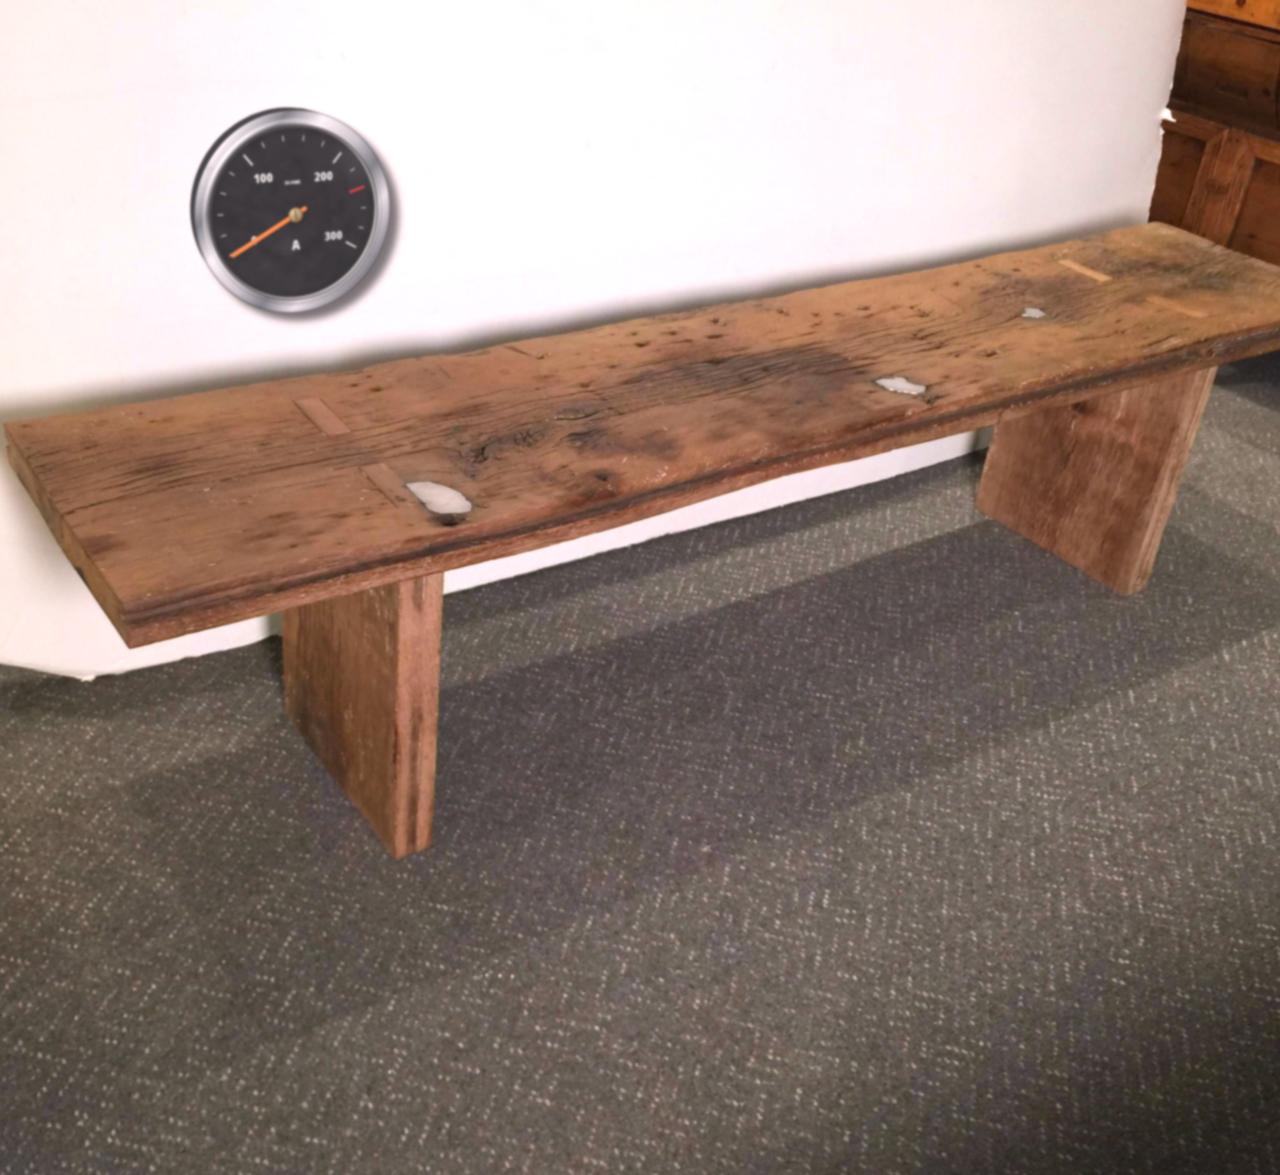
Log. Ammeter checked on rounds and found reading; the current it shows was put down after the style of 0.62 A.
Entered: 0 A
